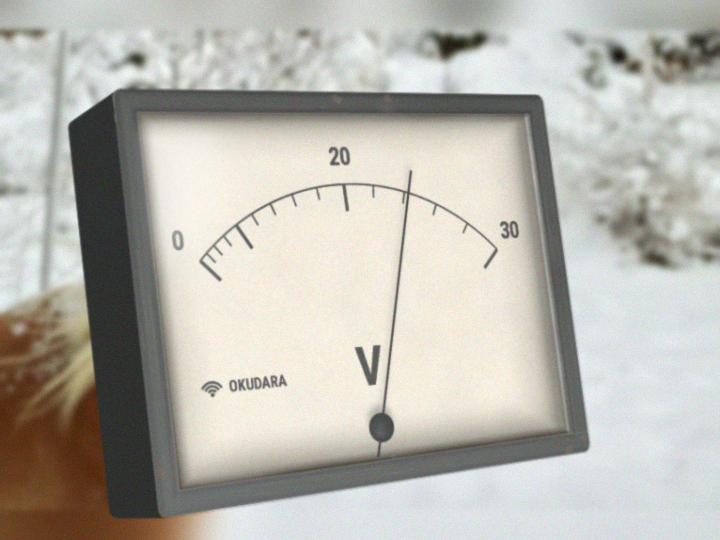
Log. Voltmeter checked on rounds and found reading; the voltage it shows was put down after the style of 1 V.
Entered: 24 V
